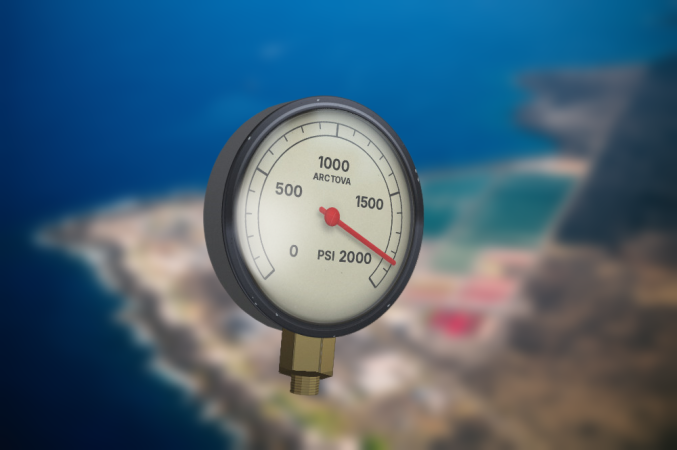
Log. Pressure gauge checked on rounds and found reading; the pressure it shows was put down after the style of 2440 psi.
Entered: 1850 psi
